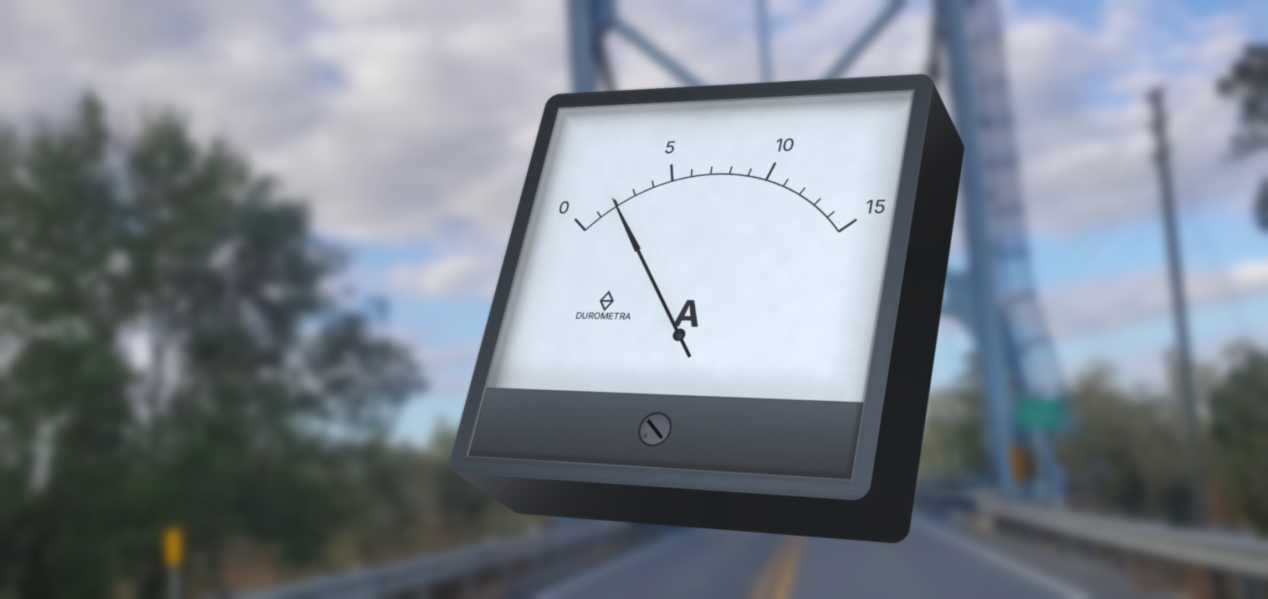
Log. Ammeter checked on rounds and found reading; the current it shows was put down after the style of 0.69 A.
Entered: 2 A
